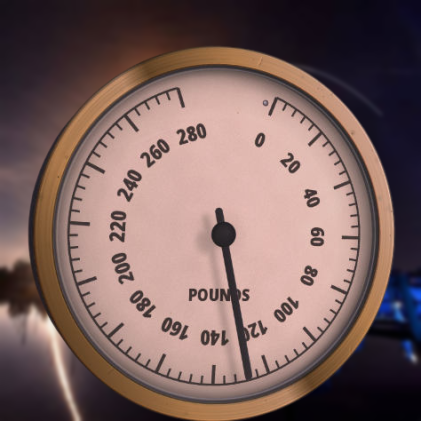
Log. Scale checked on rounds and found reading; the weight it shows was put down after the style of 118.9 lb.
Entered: 128 lb
